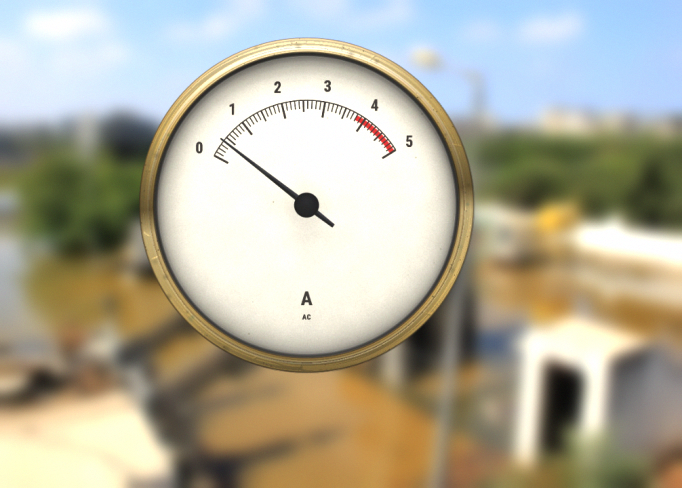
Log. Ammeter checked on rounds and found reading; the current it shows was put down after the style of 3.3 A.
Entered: 0.4 A
